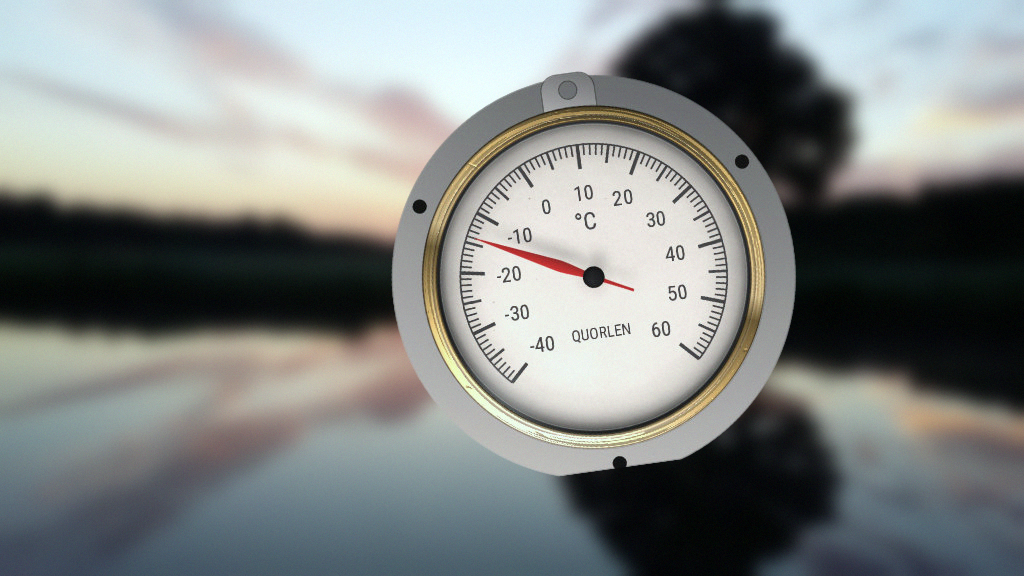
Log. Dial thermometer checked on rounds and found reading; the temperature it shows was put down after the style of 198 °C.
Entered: -14 °C
